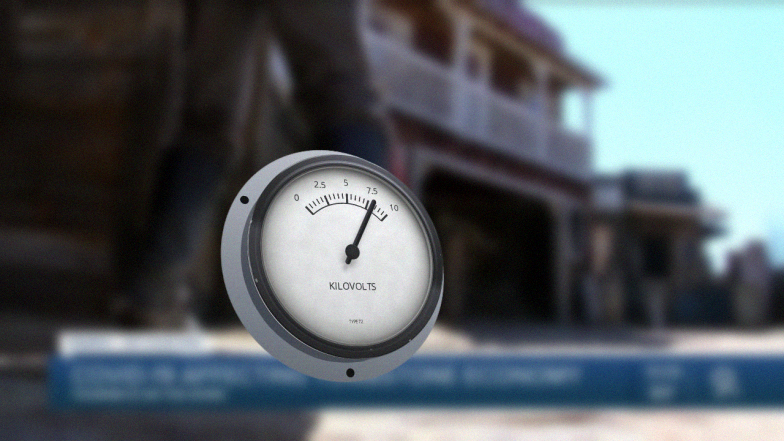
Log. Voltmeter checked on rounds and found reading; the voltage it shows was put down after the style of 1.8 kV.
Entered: 8 kV
